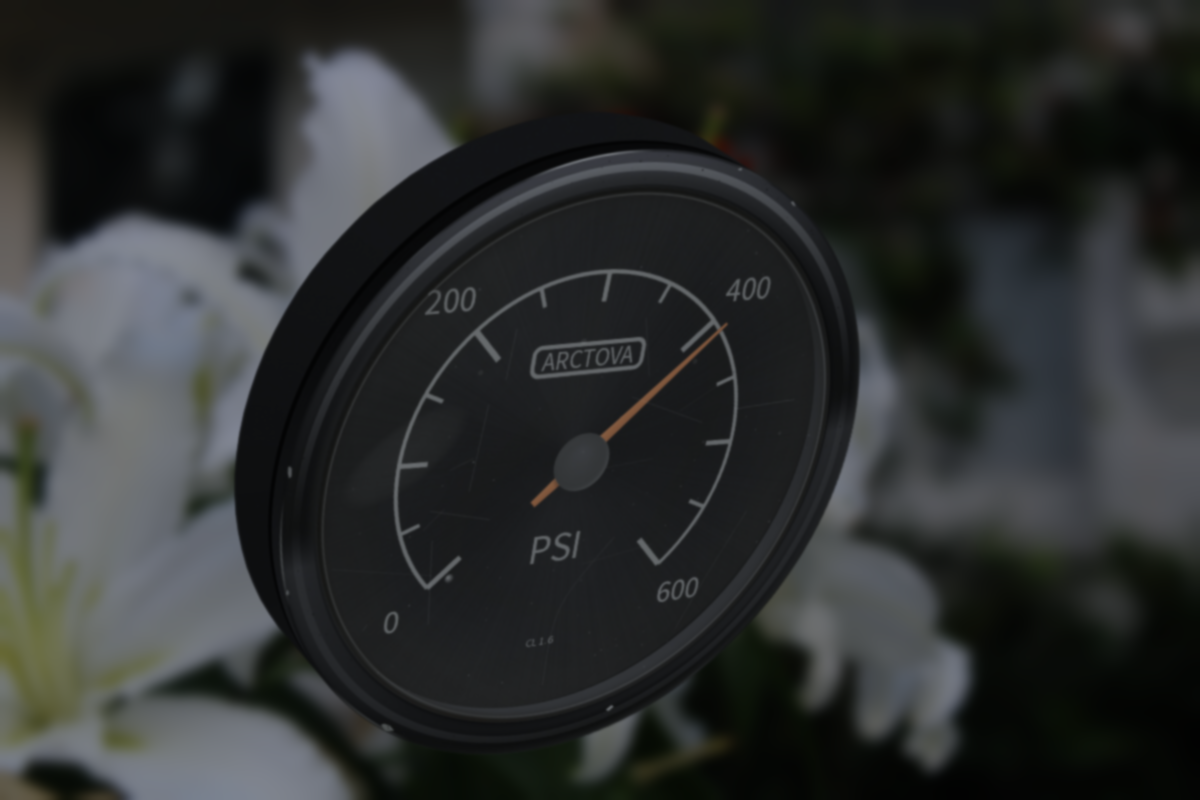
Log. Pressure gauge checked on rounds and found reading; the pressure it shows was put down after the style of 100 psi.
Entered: 400 psi
